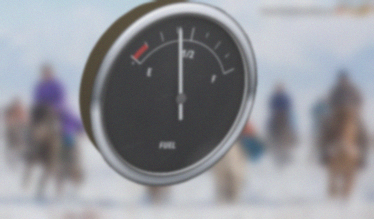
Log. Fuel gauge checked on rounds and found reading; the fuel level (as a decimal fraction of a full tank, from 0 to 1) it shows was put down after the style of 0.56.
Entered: 0.375
